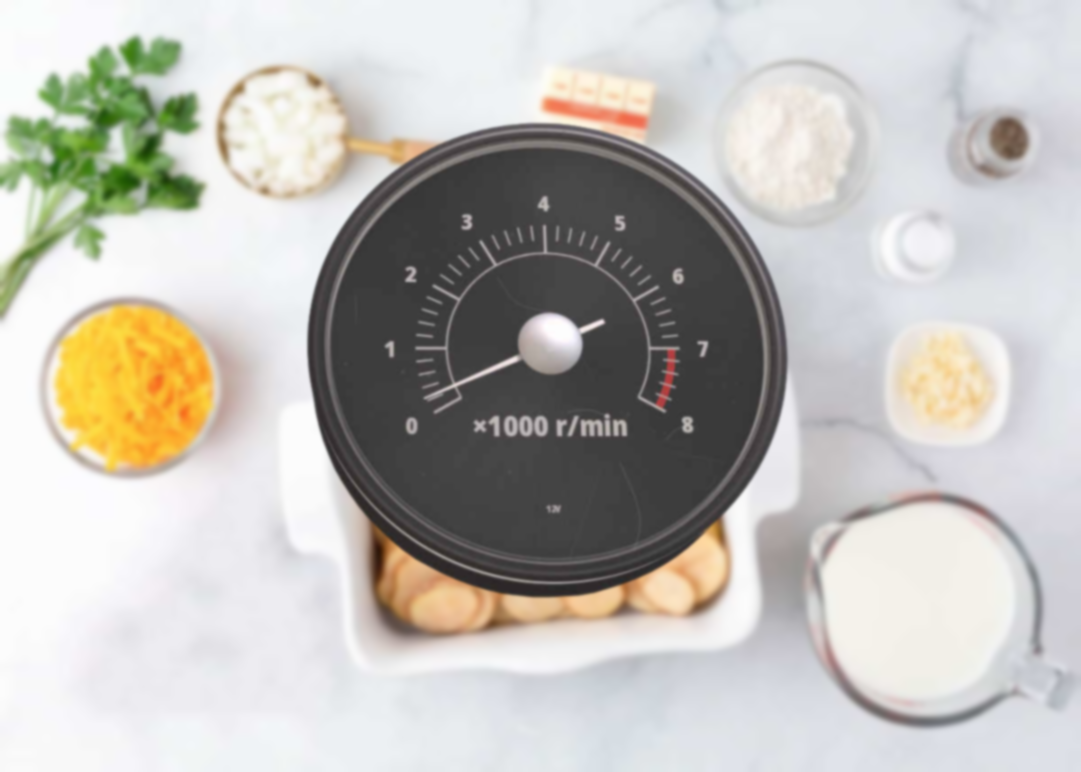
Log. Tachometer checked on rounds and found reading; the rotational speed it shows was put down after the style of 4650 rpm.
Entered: 200 rpm
